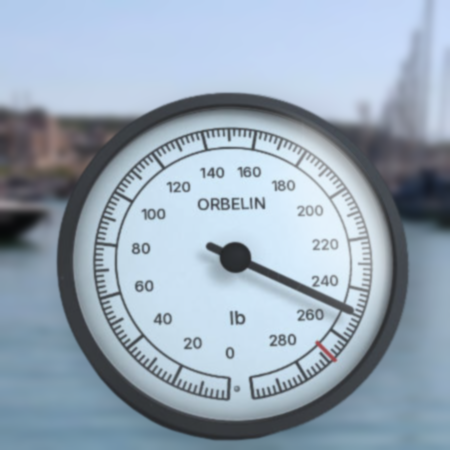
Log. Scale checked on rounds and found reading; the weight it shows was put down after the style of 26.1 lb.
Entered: 250 lb
